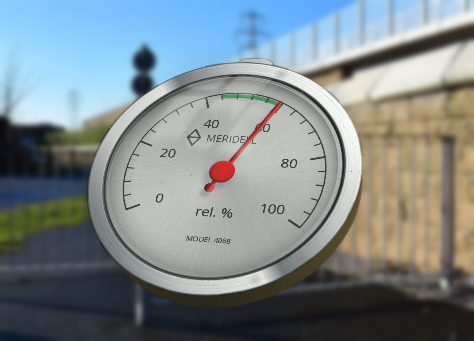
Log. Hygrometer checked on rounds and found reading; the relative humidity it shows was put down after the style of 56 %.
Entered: 60 %
